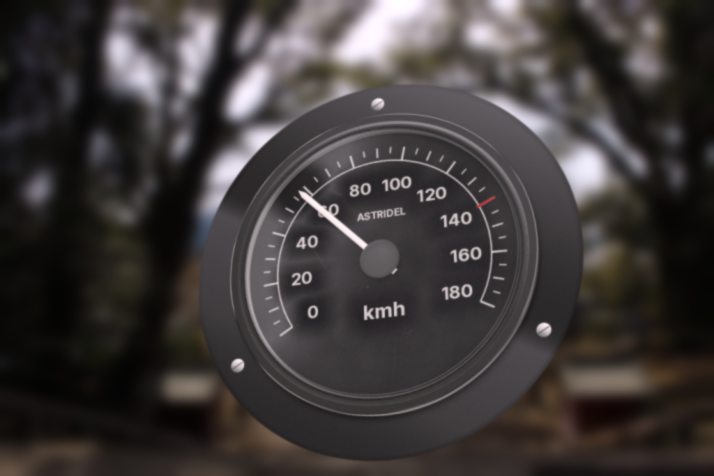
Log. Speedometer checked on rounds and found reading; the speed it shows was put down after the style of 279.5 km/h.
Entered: 57.5 km/h
